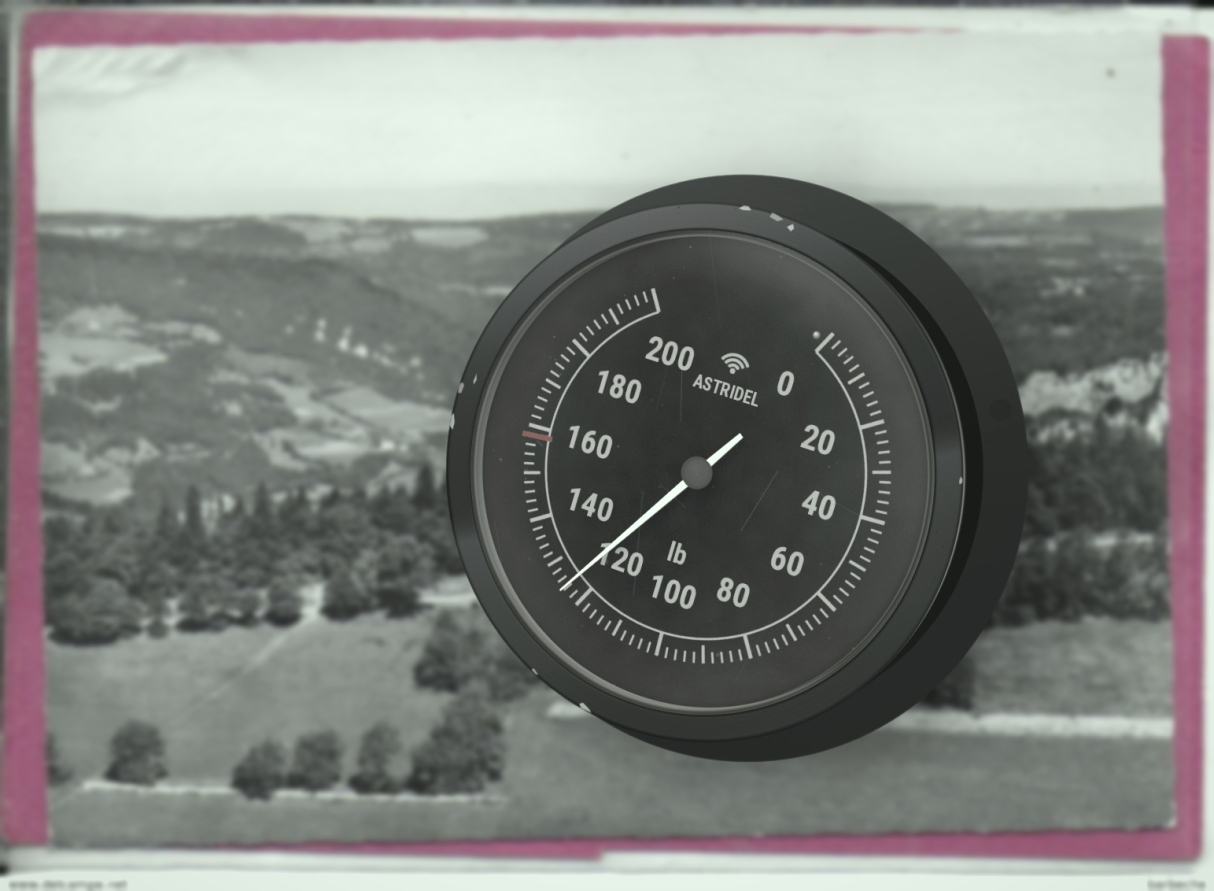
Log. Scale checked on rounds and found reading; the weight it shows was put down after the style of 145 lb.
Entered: 124 lb
